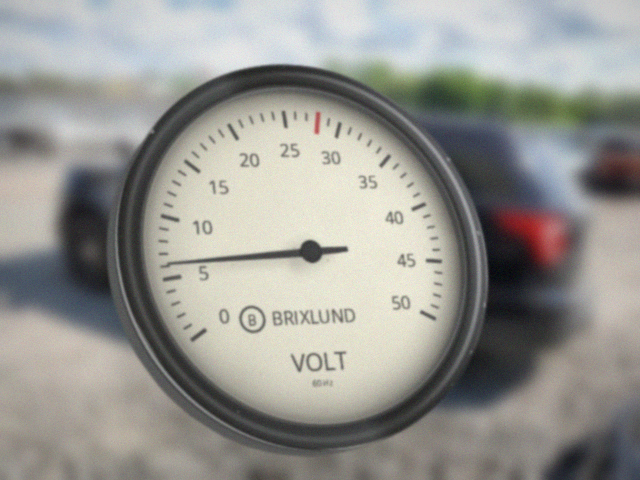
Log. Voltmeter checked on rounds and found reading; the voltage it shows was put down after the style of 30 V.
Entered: 6 V
